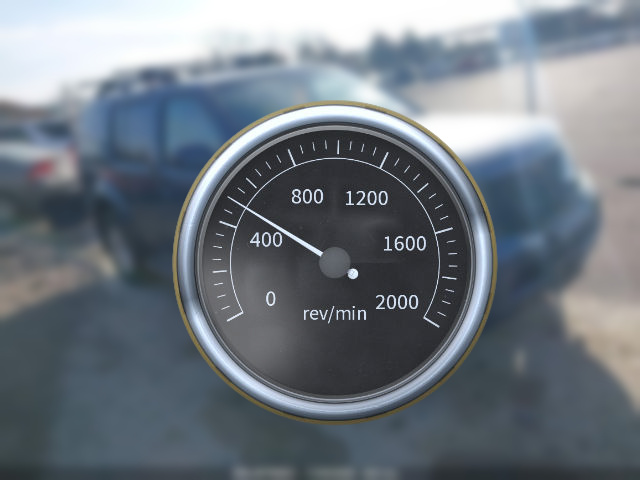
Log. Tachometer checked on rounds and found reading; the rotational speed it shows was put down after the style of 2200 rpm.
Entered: 500 rpm
